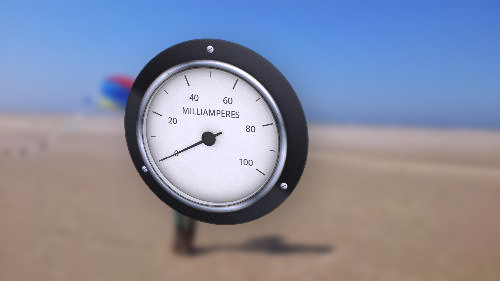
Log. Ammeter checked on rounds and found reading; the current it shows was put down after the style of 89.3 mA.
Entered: 0 mA
